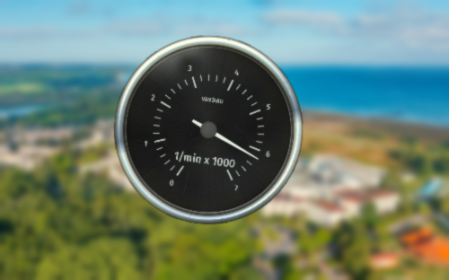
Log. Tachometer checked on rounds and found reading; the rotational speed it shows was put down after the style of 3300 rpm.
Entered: 6200 rpm
